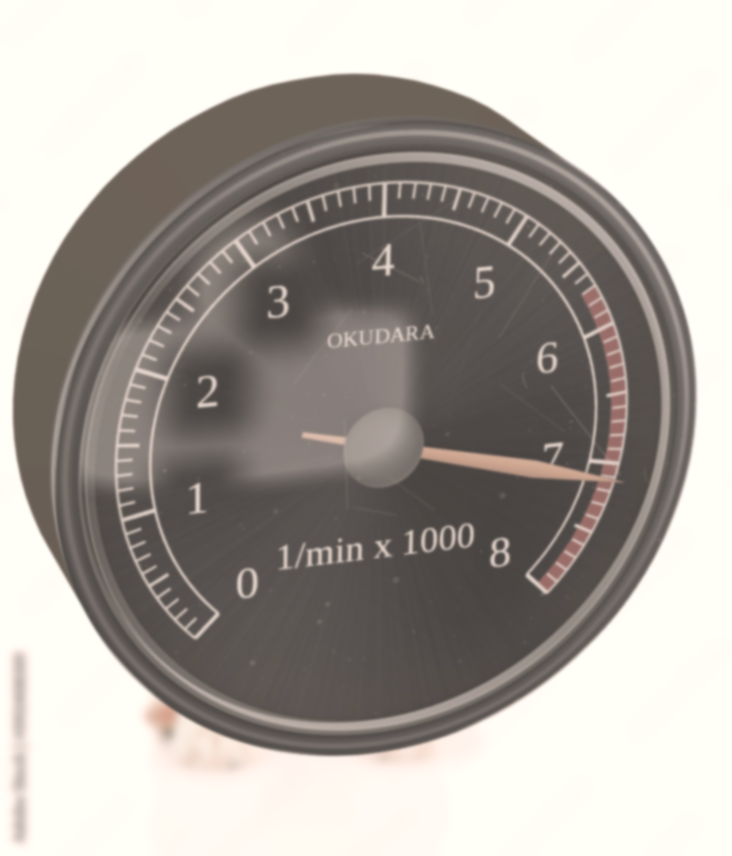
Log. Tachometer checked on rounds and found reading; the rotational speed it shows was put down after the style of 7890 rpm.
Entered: 7100 rpm
